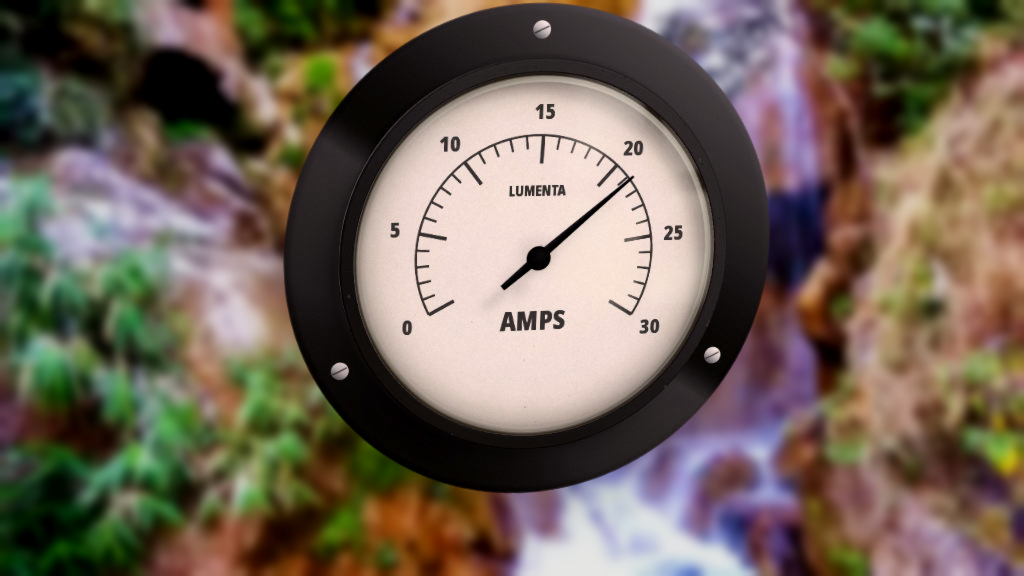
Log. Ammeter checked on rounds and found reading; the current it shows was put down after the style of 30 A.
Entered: 21 A
